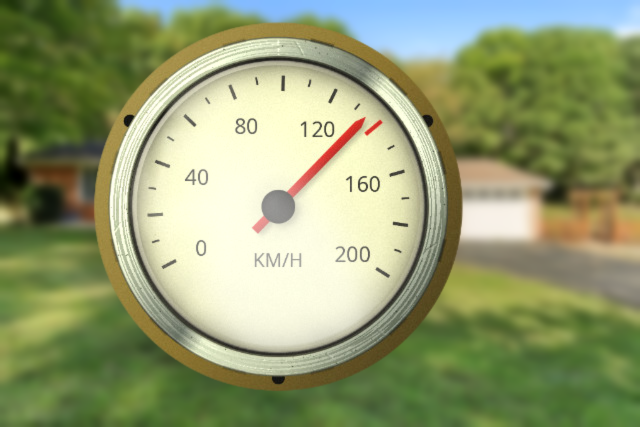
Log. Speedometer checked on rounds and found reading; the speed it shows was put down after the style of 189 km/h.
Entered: 135 km/h
